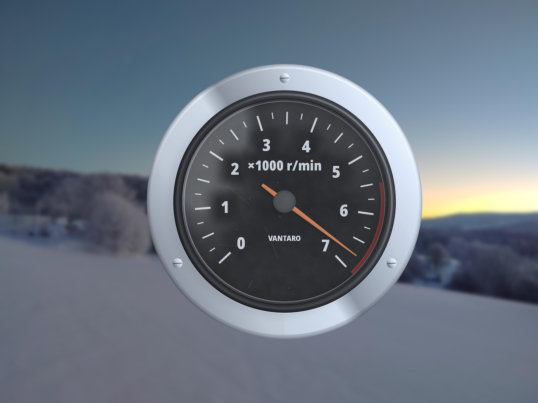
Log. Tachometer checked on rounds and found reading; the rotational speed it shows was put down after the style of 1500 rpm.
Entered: 6750 rpm
